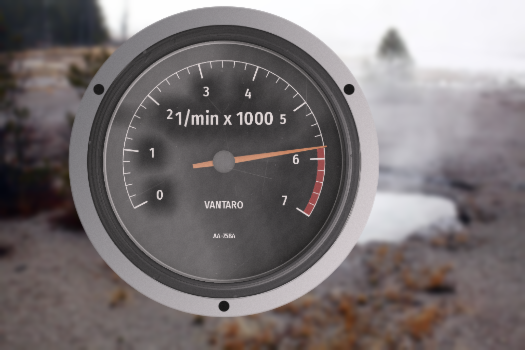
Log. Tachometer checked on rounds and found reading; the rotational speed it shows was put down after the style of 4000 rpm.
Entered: 5800 rpm
